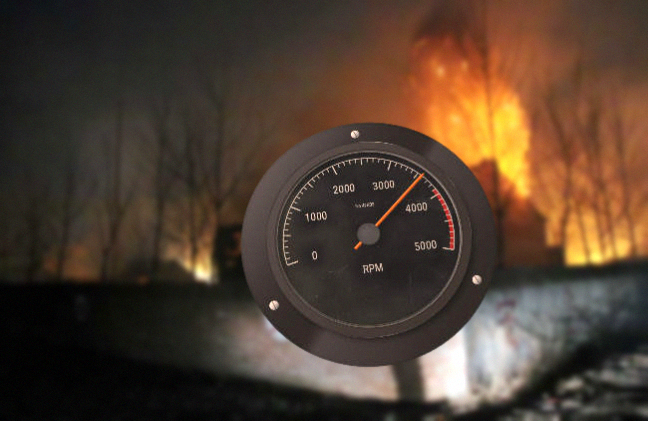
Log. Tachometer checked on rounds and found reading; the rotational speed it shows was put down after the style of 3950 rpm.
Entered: 3600 rpm
